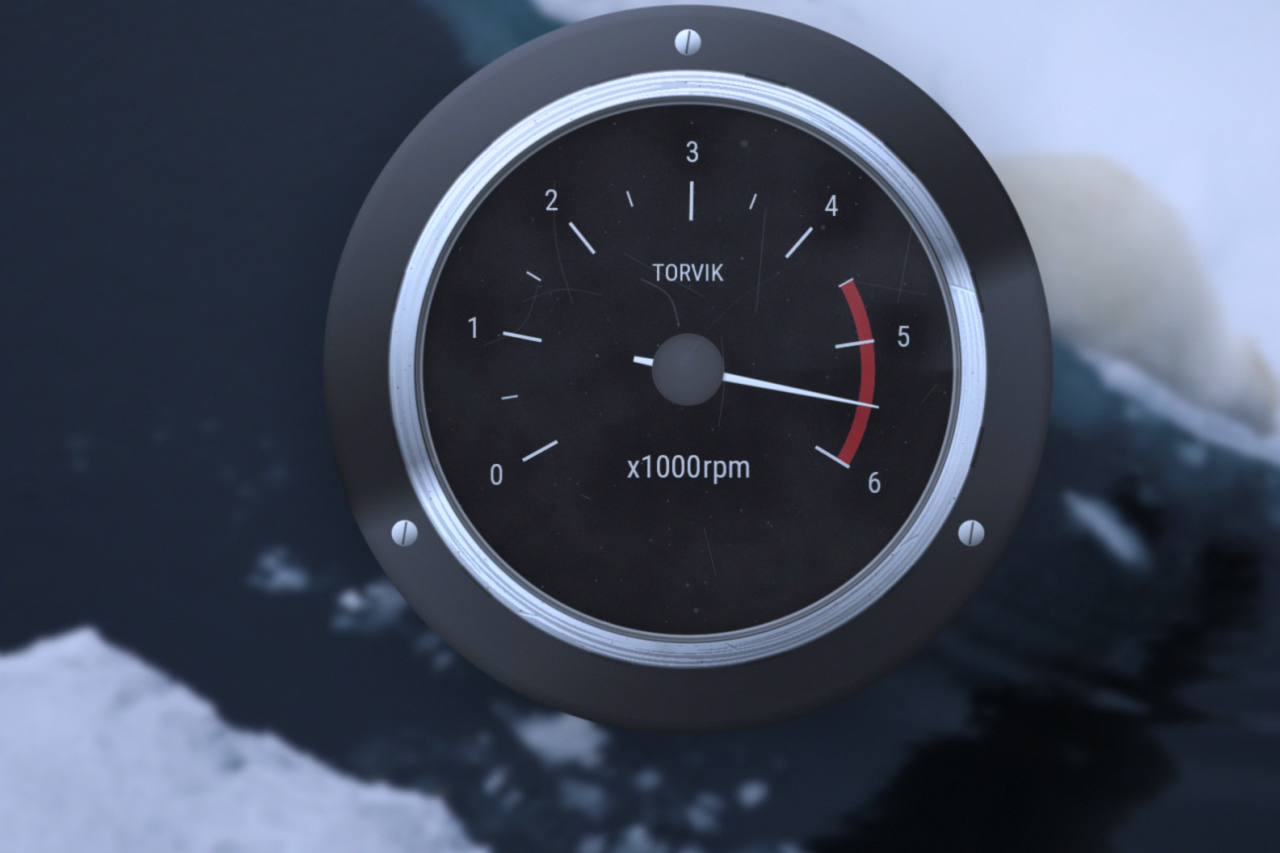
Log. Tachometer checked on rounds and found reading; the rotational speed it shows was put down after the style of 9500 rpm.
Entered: 5500 rpm
